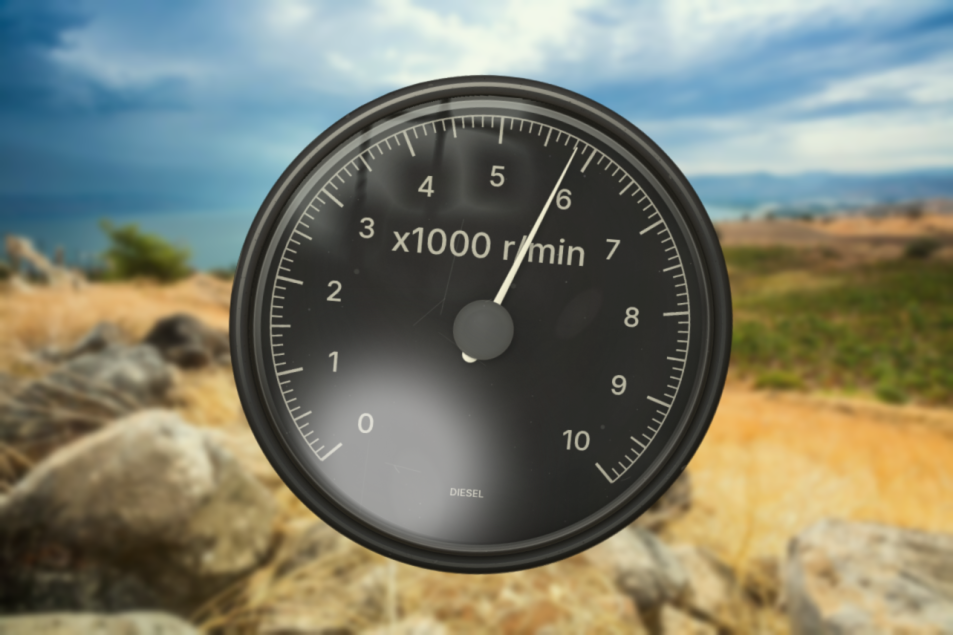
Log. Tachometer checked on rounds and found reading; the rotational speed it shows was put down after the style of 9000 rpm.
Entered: 5800 rpm
